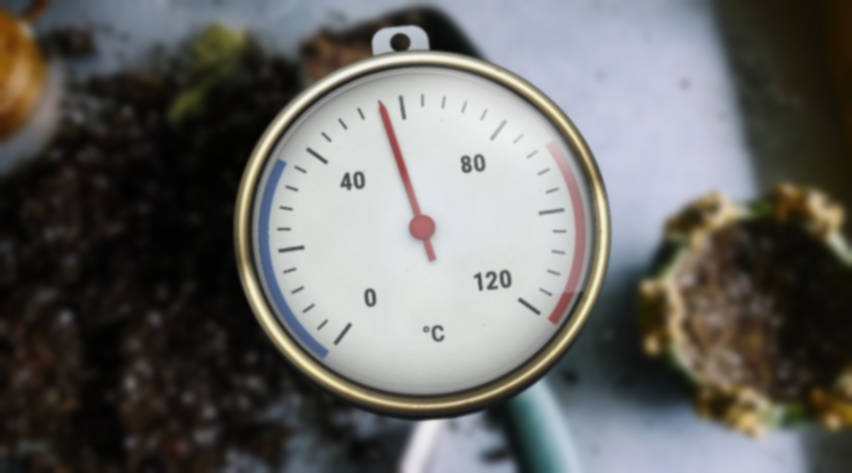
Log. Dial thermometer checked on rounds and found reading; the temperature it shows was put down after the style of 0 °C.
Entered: 56 °C
